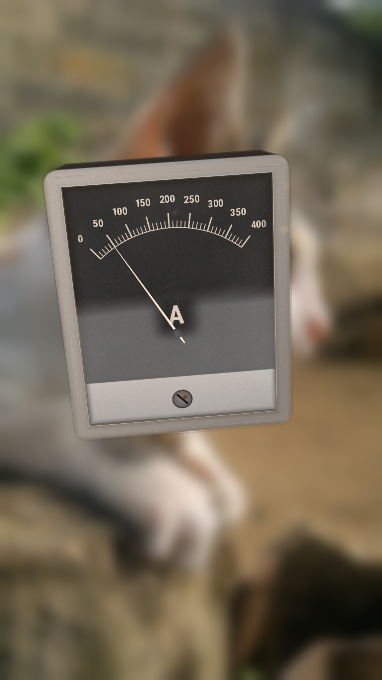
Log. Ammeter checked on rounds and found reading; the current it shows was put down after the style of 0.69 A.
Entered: 50 A
